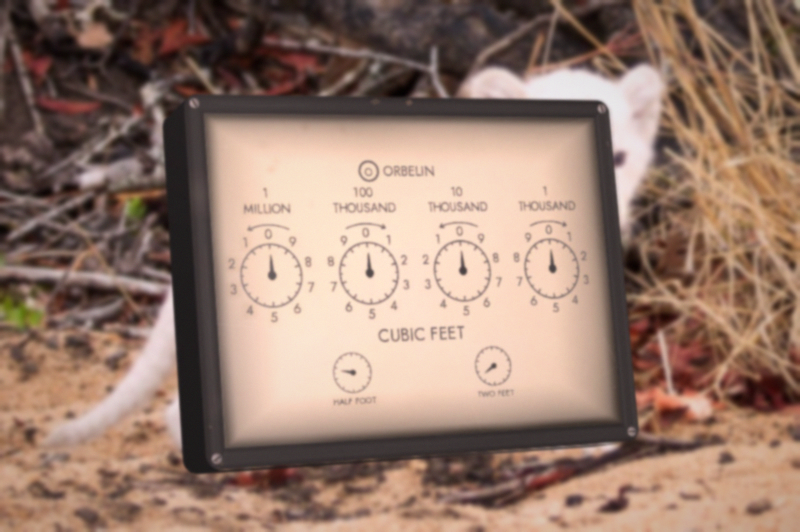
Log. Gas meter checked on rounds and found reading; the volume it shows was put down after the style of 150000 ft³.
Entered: 0 ft³
